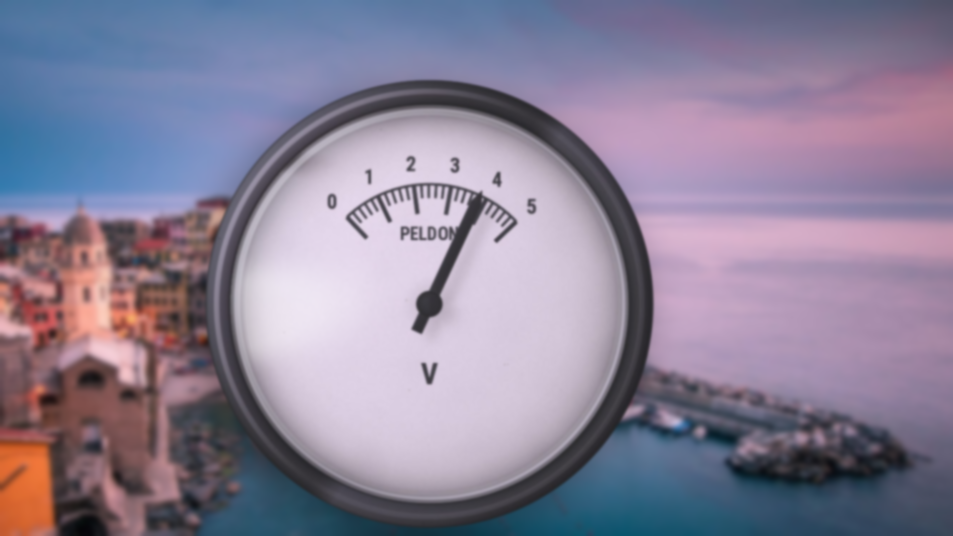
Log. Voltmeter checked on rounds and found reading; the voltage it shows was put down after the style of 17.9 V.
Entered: 3.8 V
